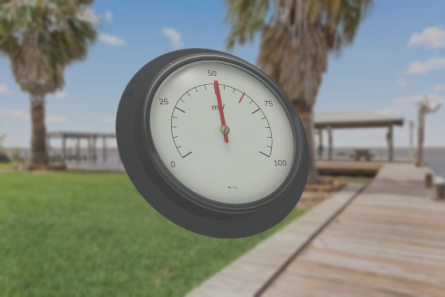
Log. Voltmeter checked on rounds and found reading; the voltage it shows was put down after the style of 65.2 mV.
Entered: 50 mV
